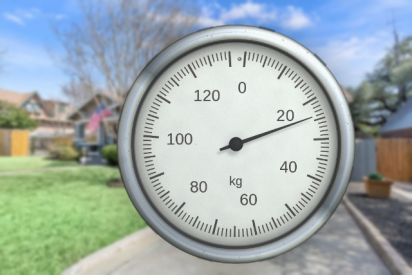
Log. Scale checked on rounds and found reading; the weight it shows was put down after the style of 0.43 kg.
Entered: 24 kg
